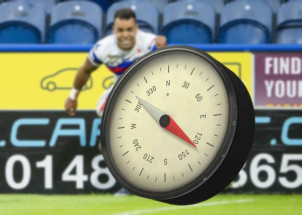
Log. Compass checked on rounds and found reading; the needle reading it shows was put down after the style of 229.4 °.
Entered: 130 °
